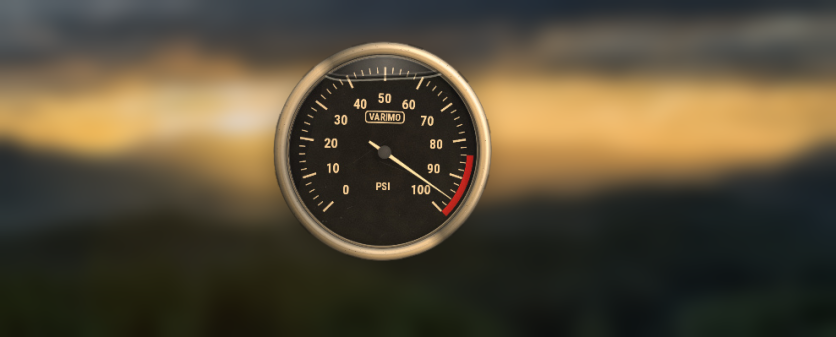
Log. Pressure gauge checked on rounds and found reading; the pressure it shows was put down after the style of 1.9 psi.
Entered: 96 psi
